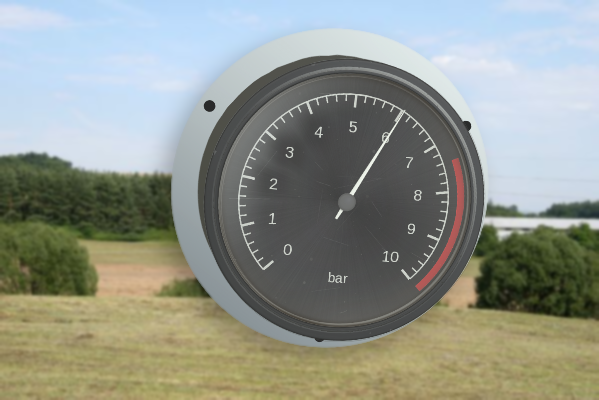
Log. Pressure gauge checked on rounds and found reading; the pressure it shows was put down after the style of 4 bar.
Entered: 6 bar
